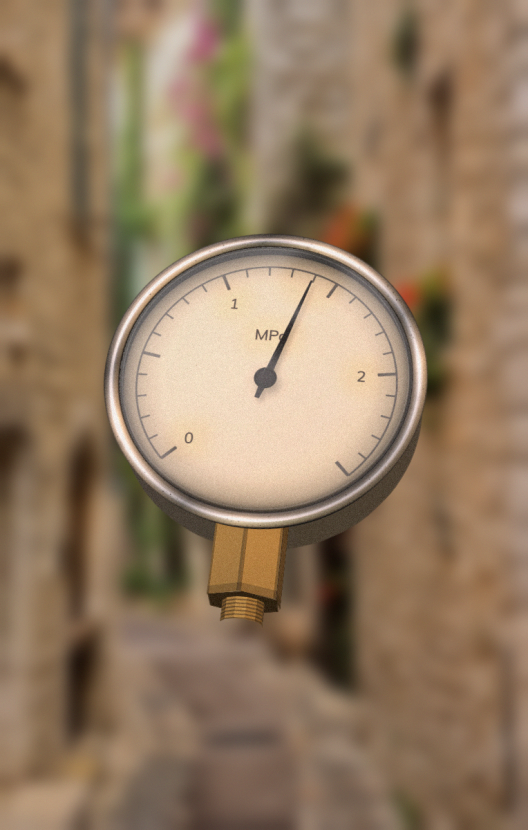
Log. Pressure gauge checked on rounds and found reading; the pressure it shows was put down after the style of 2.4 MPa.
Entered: 1.4 MPa
